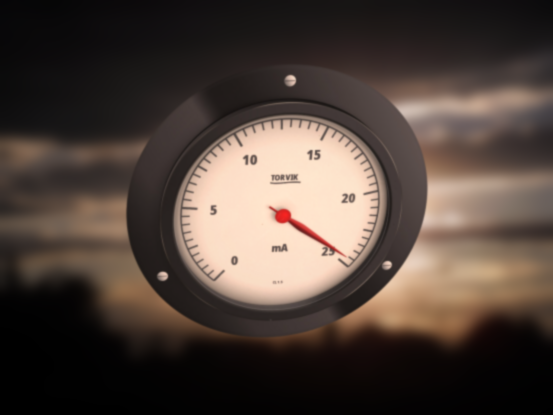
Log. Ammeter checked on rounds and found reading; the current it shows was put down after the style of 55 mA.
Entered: 24.5 mA
